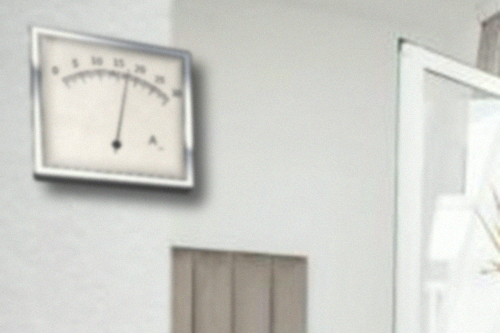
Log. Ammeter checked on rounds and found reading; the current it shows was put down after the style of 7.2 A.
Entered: 17.5 A
